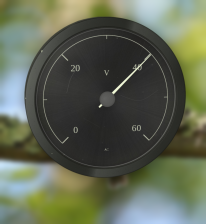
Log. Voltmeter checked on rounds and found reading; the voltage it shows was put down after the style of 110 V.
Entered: 40 V
